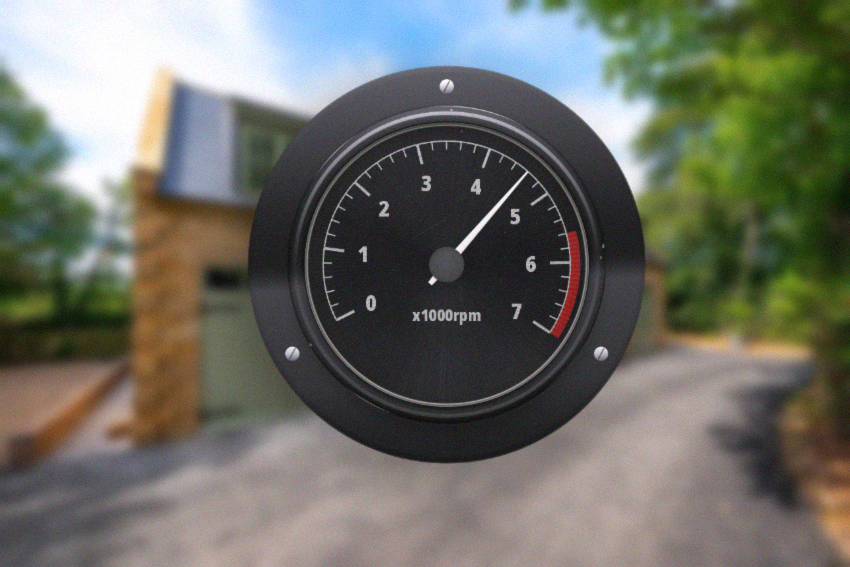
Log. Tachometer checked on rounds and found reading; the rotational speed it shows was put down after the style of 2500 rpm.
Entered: 4600 rpm
